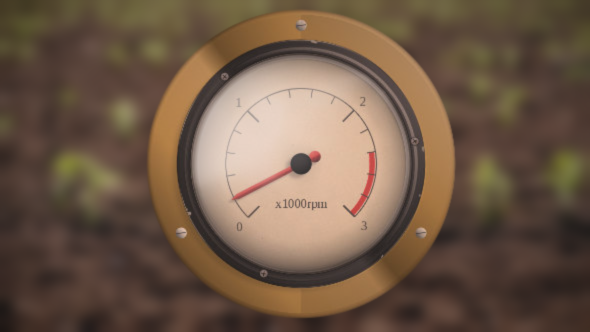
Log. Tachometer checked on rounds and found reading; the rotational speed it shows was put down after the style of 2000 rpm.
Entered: 200 rpm
